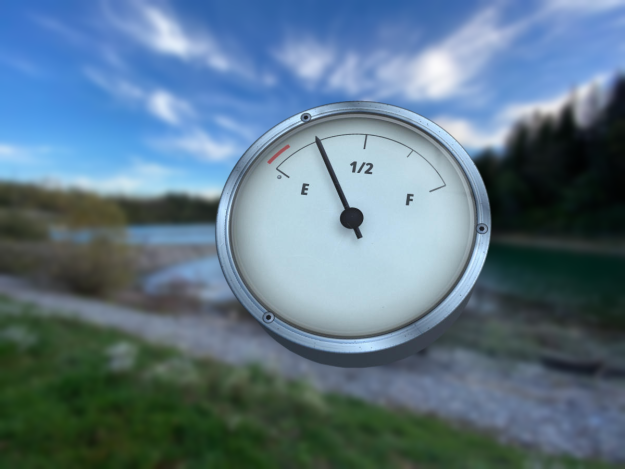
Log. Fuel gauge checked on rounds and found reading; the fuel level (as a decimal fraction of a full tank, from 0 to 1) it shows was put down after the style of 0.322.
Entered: 0.25
